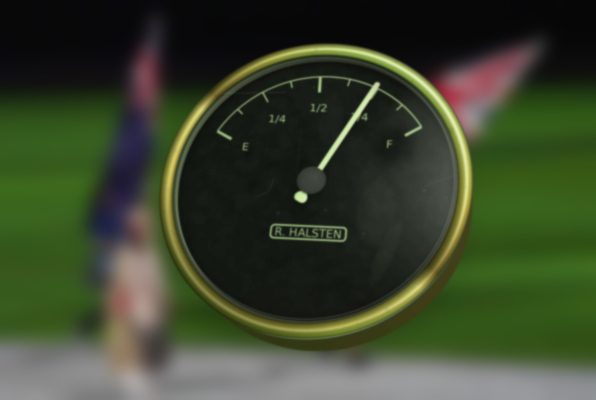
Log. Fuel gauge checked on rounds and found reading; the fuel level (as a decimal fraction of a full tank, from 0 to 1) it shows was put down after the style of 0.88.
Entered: 0.75
